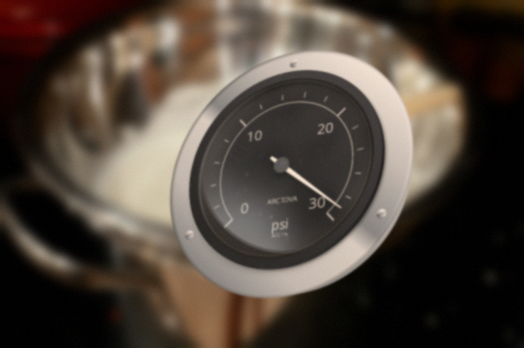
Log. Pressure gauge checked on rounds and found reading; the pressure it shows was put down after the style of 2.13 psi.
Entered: 29 psi
